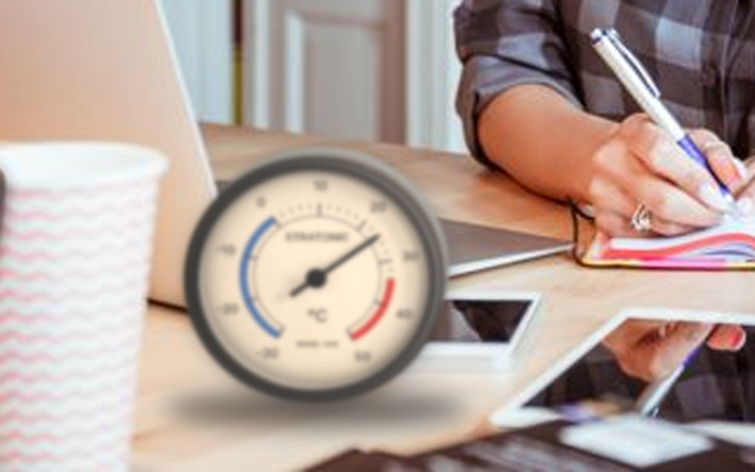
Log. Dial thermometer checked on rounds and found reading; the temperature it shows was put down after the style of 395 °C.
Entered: 24 °C
